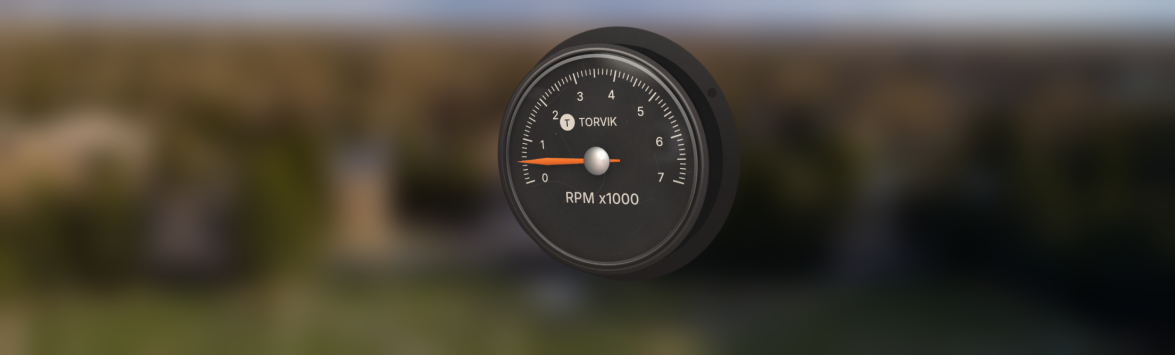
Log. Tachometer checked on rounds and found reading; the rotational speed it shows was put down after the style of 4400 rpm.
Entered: 500 rpm
